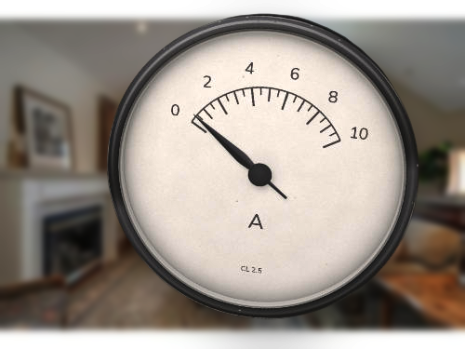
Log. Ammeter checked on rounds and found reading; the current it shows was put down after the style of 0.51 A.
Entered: 0.5 A
